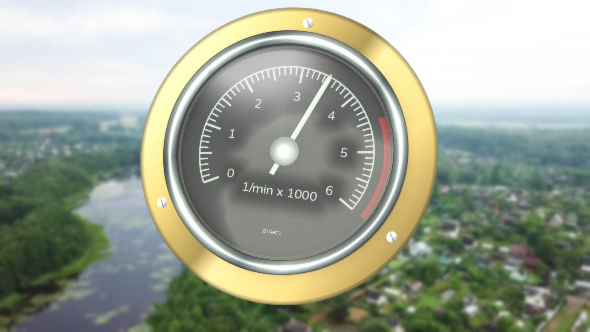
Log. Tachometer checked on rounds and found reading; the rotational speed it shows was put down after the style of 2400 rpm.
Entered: 3500 rpm
